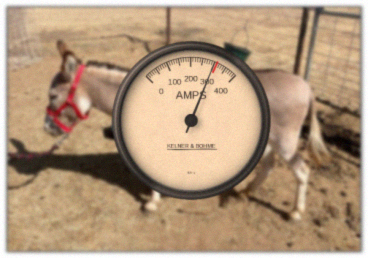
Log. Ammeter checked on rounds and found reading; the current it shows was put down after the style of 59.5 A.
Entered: 300 A
